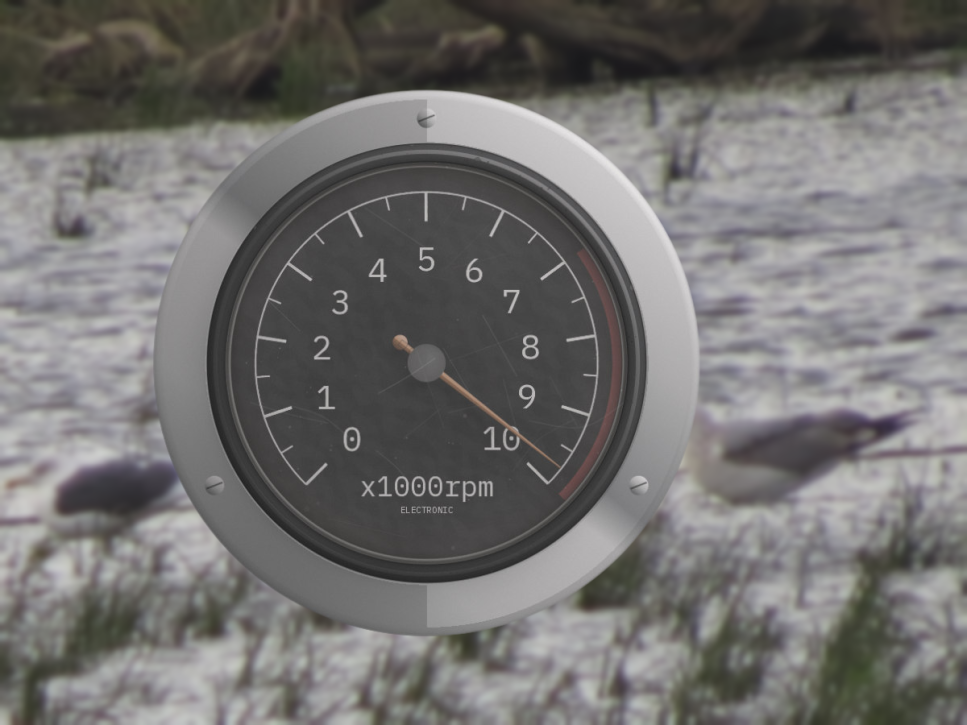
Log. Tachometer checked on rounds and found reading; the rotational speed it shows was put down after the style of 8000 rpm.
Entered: 9750 rpm
